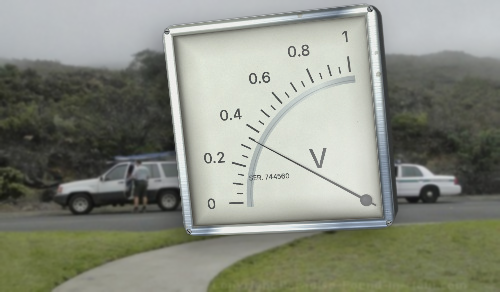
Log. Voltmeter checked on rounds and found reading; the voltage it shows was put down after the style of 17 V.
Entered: 0.35 V
